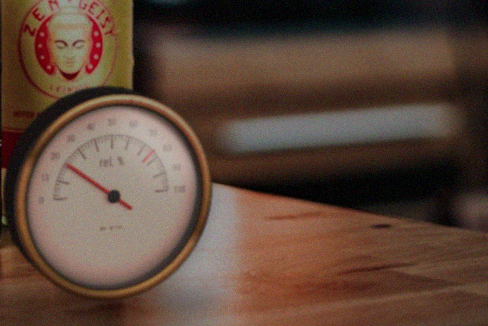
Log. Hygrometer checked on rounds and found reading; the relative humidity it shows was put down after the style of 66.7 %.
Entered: 20 %
